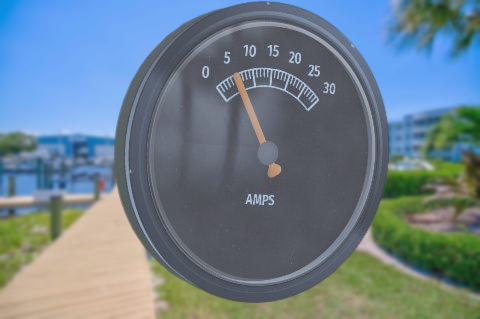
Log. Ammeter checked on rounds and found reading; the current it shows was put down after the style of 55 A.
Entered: 5 A
